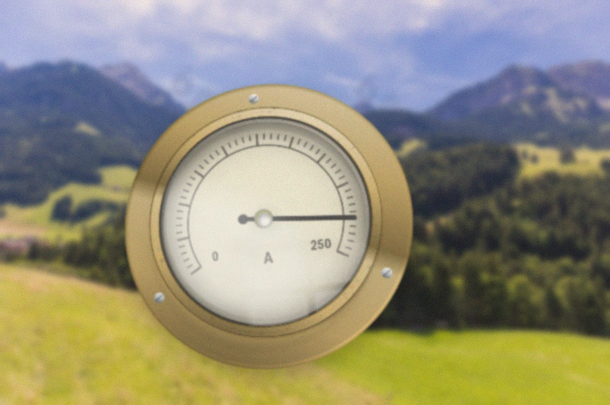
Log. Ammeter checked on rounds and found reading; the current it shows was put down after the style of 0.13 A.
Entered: 225 A
